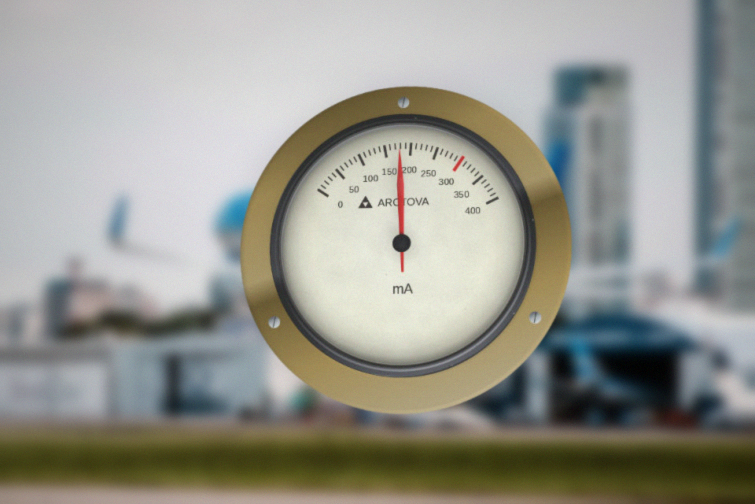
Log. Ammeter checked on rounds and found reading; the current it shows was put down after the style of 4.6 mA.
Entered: 180 mA
